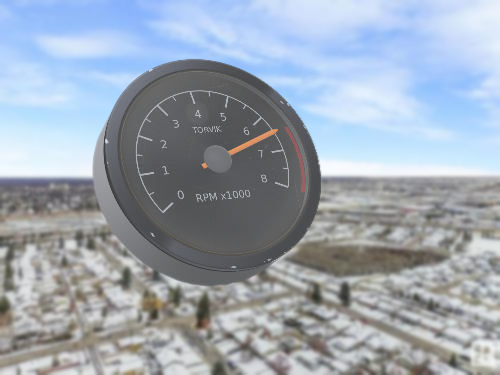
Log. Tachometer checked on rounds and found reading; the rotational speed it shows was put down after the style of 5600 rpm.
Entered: 6500 rpm
